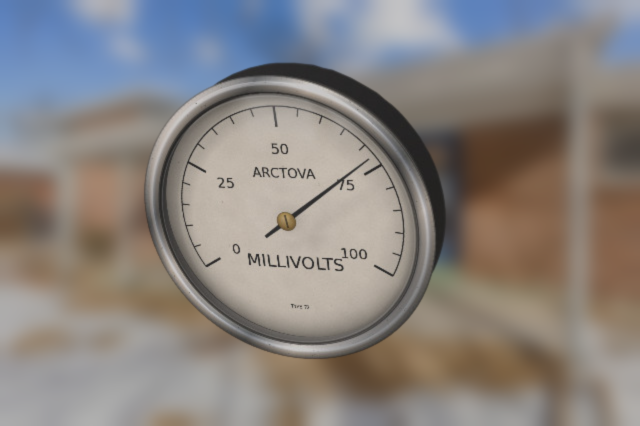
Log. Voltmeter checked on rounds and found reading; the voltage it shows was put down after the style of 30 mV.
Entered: 72.5 mV
